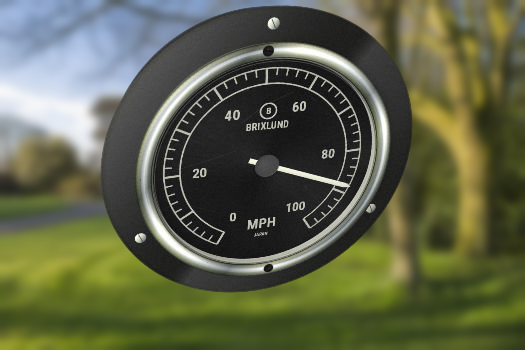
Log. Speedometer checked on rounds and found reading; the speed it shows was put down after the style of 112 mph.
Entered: 88 mph
